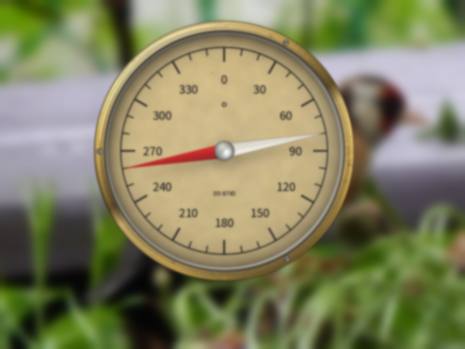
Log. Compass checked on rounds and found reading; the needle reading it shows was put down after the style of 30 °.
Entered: 260 °
